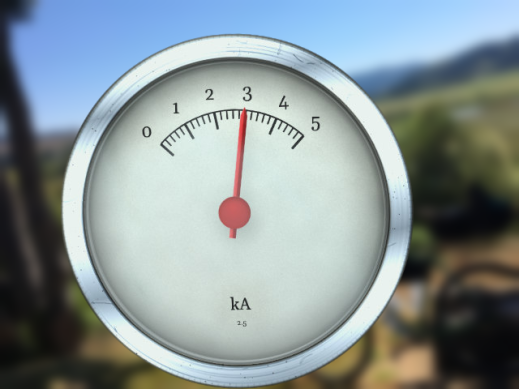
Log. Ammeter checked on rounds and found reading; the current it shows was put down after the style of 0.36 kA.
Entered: 3 kA
